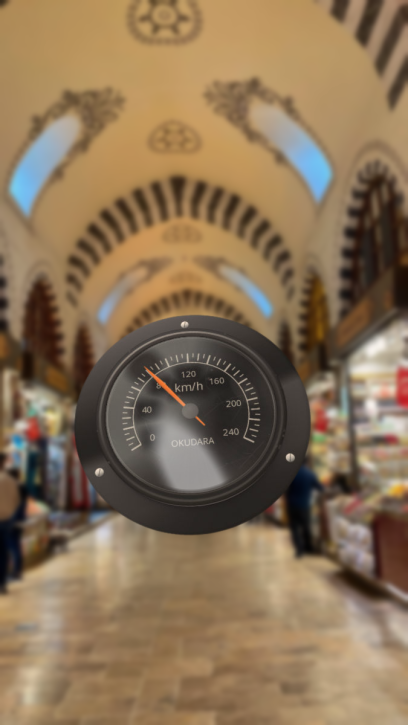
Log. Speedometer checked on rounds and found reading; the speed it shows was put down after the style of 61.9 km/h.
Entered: 80 km/h
